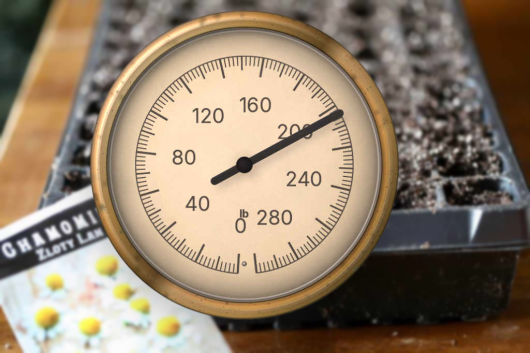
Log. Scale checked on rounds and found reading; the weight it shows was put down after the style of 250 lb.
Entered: 204 lb
